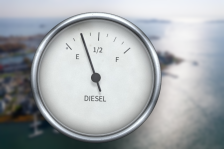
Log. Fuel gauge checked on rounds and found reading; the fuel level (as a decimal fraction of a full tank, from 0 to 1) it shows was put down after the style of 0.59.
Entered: 0.25
